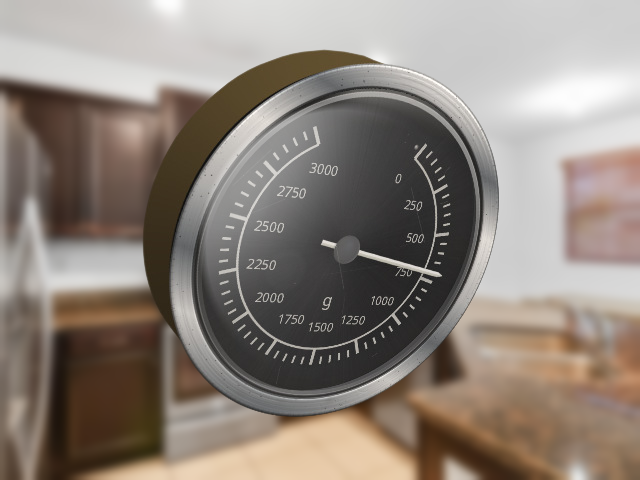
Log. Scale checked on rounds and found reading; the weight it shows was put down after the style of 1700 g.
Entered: 700 g
